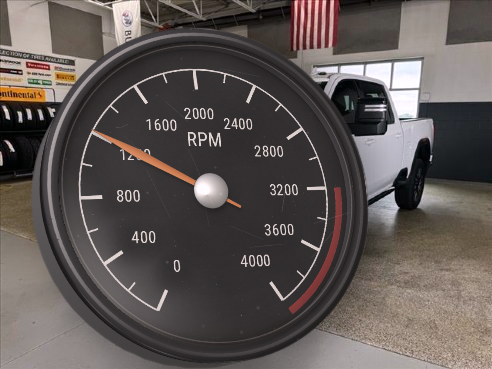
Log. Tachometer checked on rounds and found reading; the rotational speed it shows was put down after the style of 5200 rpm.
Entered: 1200 rpm
